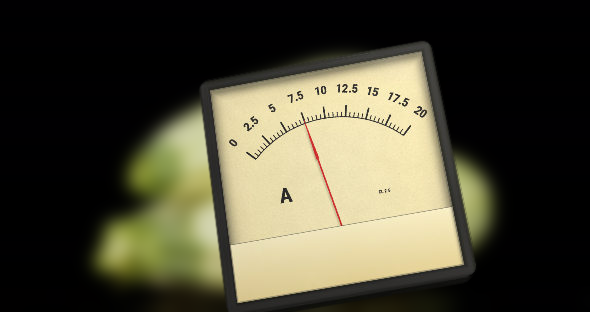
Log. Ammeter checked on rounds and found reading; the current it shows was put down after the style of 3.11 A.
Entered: 7.5 A
